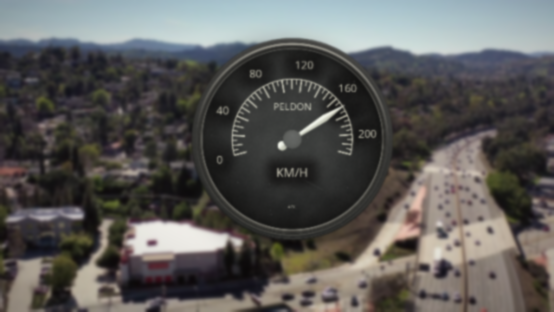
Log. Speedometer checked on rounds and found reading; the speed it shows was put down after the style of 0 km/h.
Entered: 170 km/h
